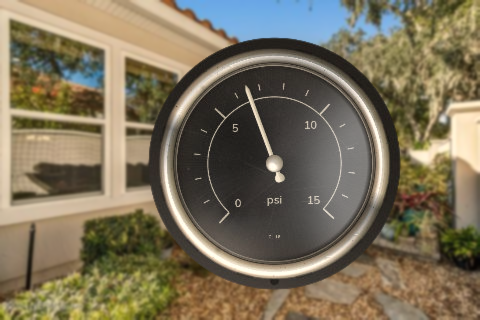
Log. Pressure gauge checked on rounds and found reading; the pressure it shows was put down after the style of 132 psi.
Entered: 6.5 psi
